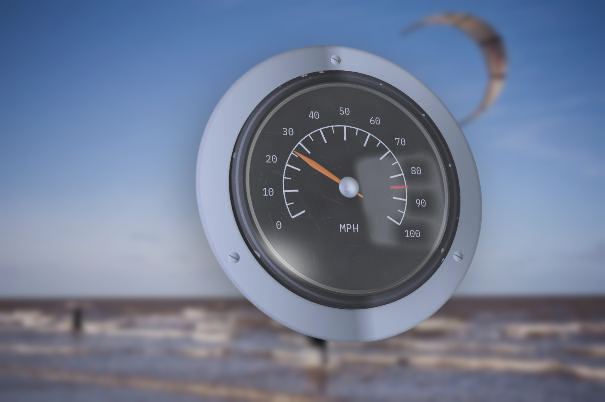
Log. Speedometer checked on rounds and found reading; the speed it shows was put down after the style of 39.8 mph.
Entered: 25 mph
